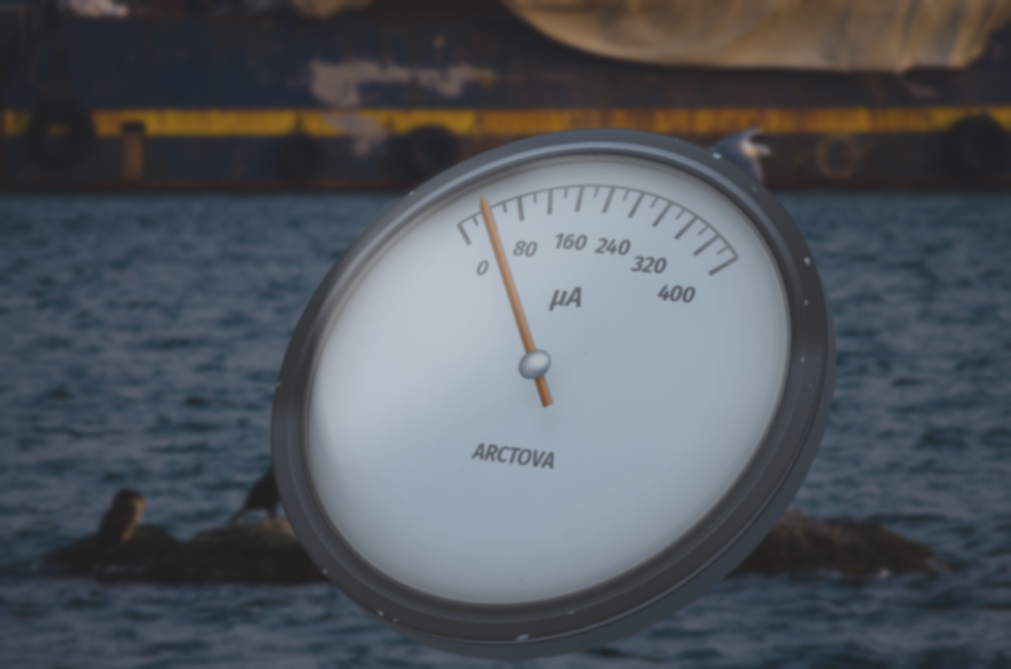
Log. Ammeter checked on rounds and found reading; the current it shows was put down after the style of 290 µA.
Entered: 40 µA
